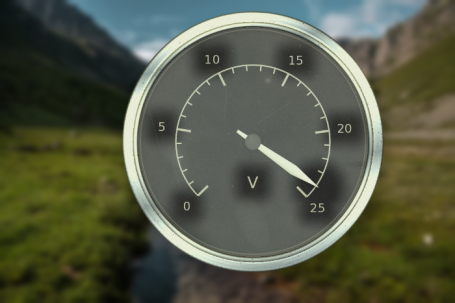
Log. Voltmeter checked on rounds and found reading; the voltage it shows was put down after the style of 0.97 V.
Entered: 24 V
